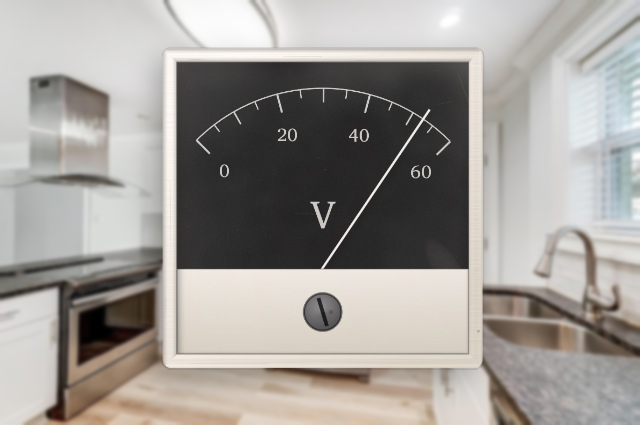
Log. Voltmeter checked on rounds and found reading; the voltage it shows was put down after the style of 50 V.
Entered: 52.5 V
